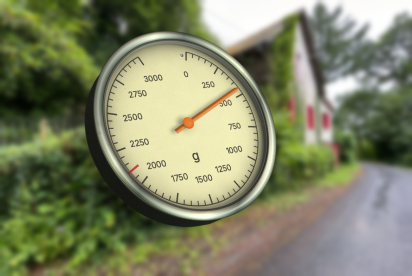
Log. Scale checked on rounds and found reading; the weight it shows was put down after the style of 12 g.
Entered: 450 g
